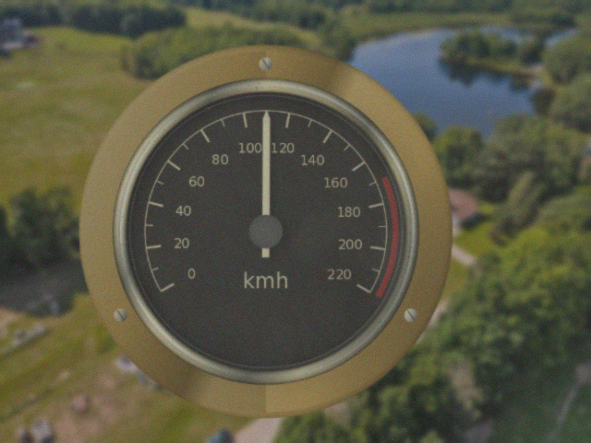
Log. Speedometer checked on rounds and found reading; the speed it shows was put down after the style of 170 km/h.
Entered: 110 km/h
